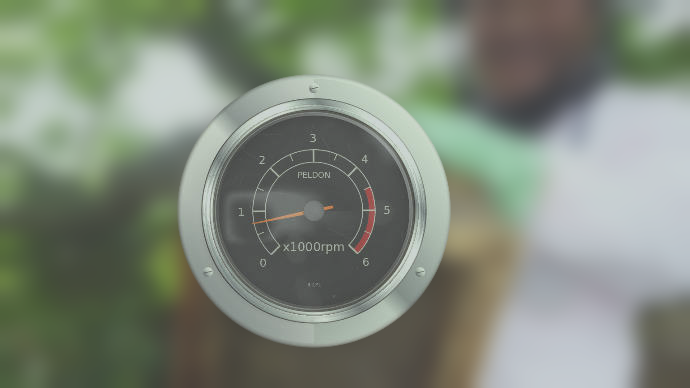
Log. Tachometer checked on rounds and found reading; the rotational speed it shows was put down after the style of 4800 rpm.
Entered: 750 rpm
